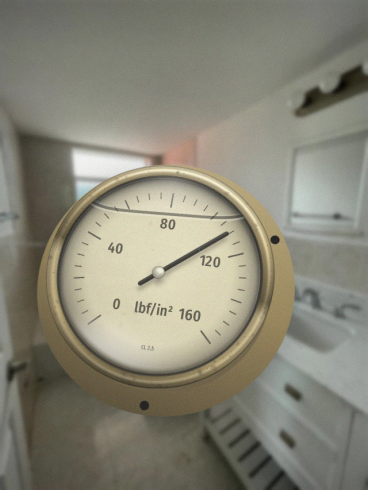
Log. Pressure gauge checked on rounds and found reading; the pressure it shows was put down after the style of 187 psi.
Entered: 110 psi
